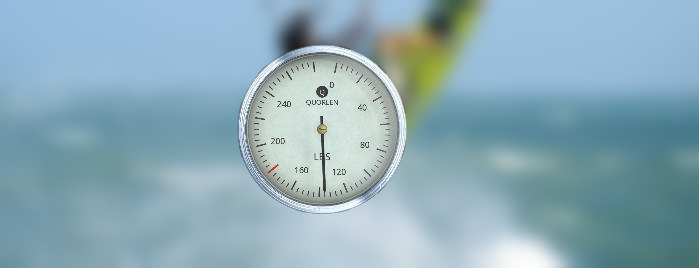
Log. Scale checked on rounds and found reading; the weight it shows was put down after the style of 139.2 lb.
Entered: 136 lb
